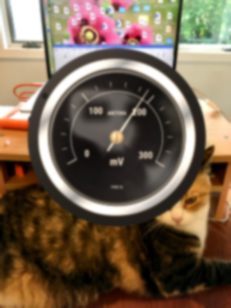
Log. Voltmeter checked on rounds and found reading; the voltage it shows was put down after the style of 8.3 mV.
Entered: 190 mV
